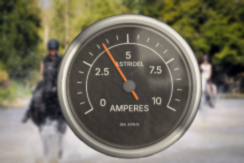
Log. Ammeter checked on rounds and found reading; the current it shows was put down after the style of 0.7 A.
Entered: 3.75 A
